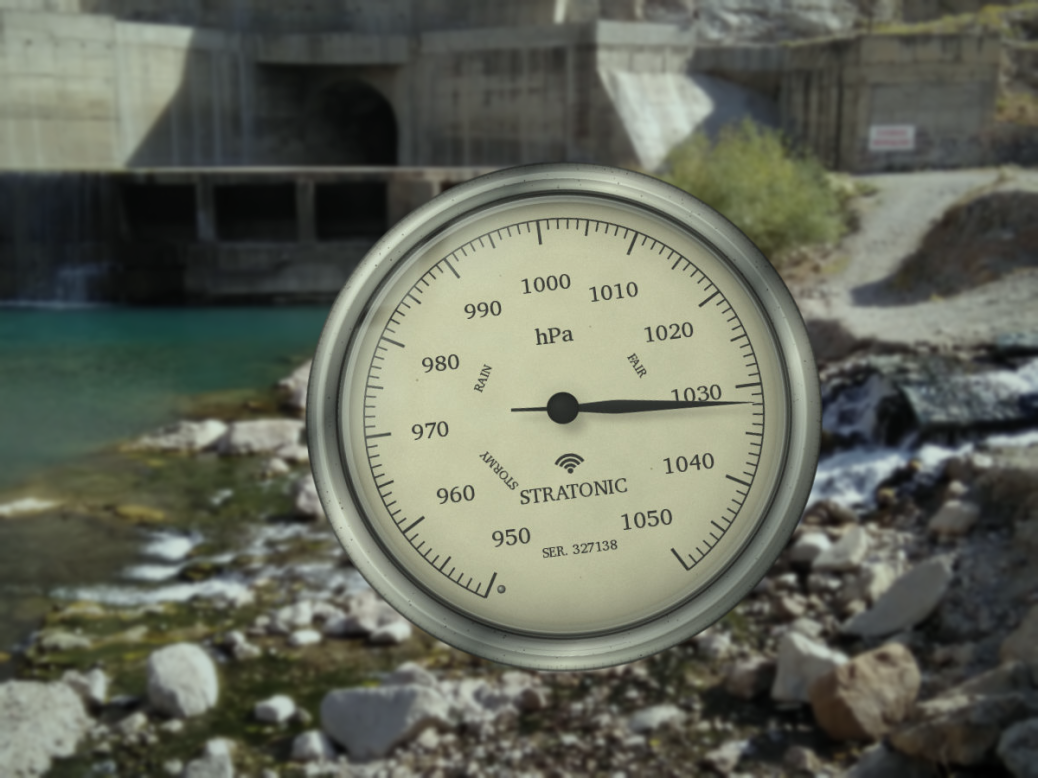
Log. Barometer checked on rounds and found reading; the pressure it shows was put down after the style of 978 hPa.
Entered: 1032 hPa
